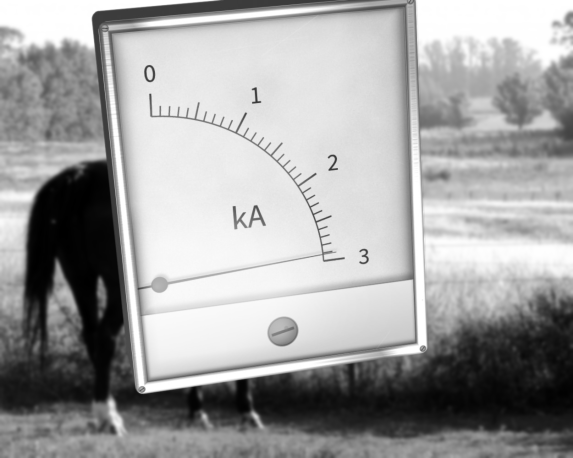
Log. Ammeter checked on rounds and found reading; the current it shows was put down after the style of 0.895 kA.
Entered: 2.9 kA
